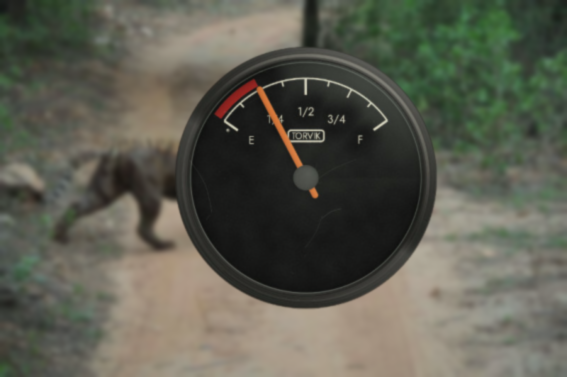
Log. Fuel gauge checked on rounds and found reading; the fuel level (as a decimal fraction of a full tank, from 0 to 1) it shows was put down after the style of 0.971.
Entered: 0.25
